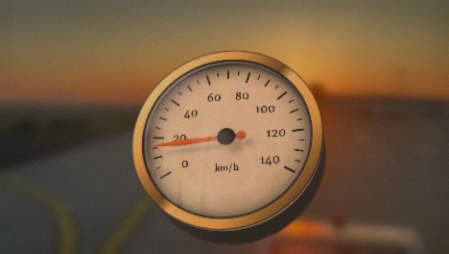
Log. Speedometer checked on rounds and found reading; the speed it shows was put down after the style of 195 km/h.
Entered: 15 km/h
